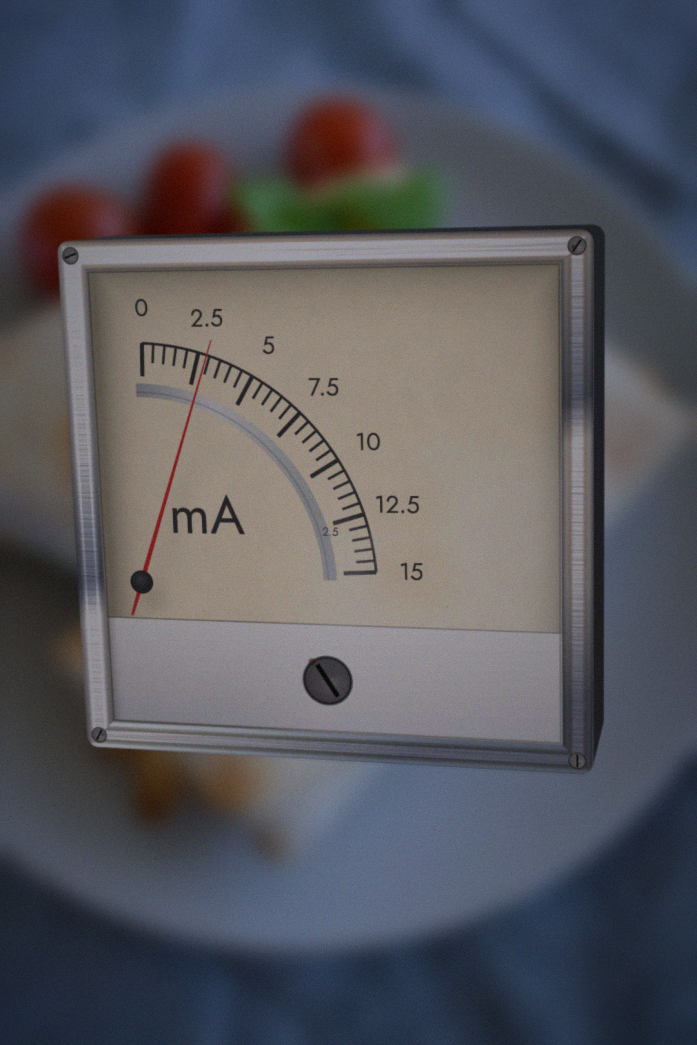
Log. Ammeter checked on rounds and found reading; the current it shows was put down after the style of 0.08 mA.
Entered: 3 mA
